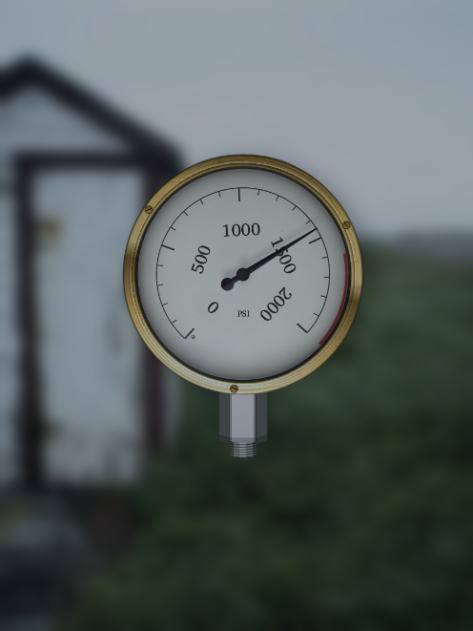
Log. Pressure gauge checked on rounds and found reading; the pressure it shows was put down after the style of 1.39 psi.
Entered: 1450 psi
